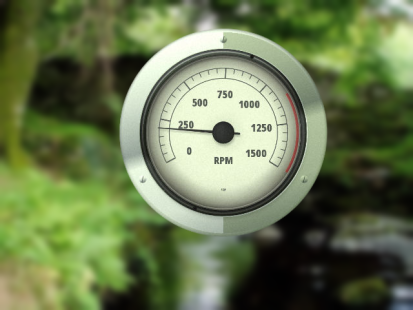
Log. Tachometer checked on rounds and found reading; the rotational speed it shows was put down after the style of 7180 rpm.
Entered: 200 rpm
